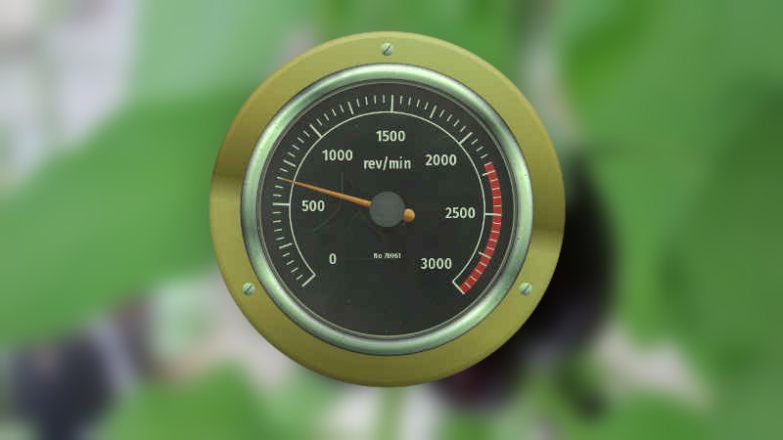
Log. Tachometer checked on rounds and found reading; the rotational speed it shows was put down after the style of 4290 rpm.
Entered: 650 rpm
